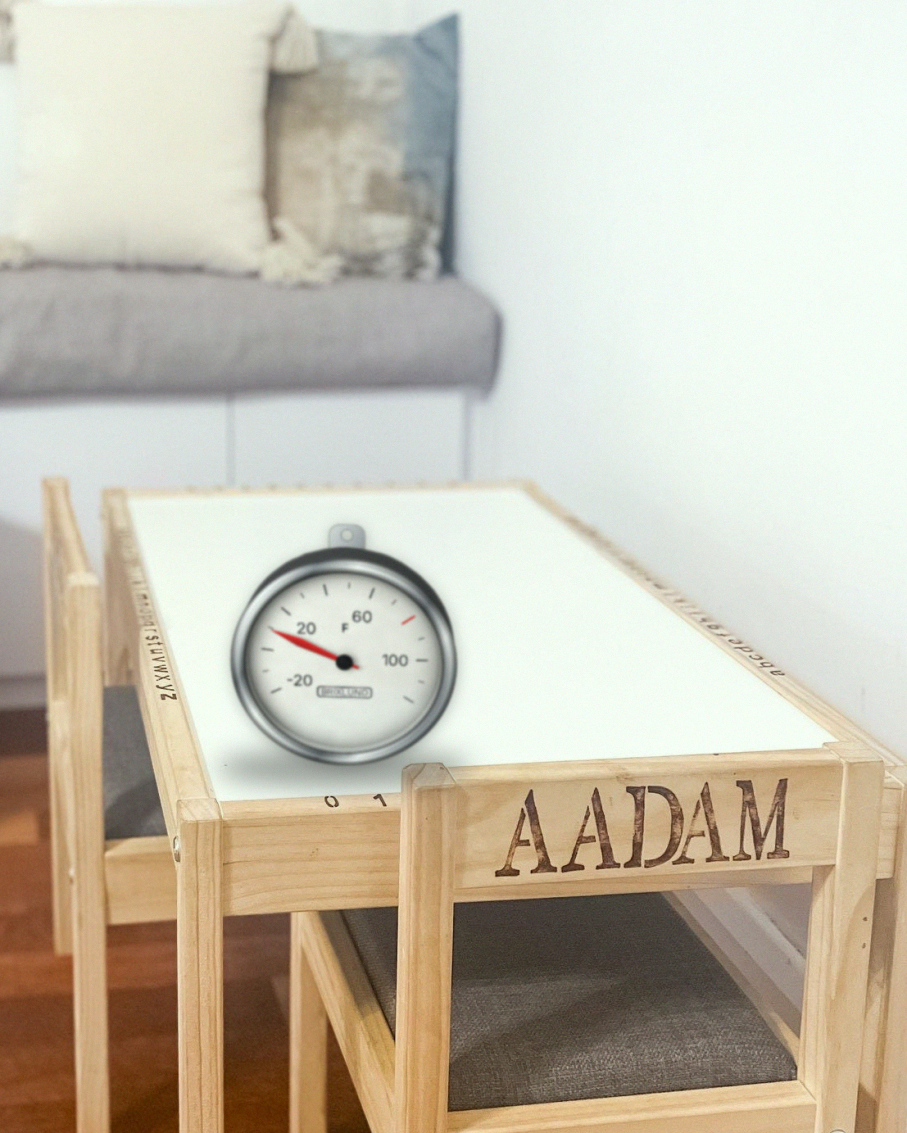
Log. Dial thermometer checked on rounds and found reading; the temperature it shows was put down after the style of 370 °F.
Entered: 10 °F
